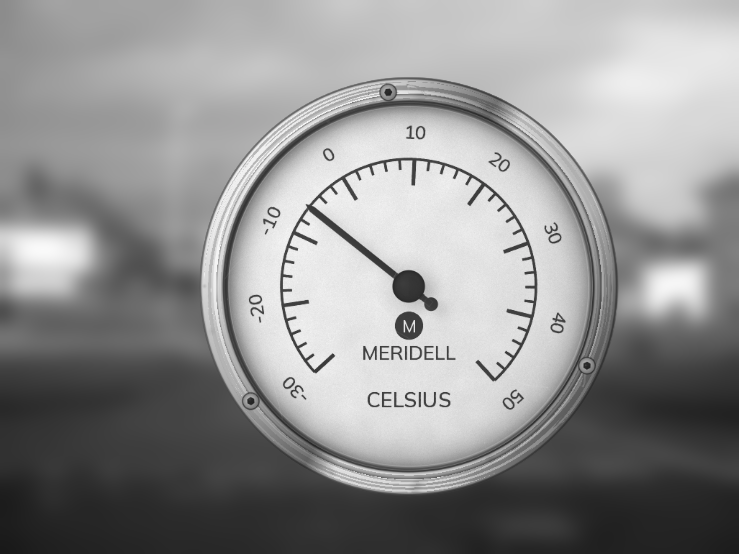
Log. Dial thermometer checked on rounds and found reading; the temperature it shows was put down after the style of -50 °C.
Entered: -6 °C
